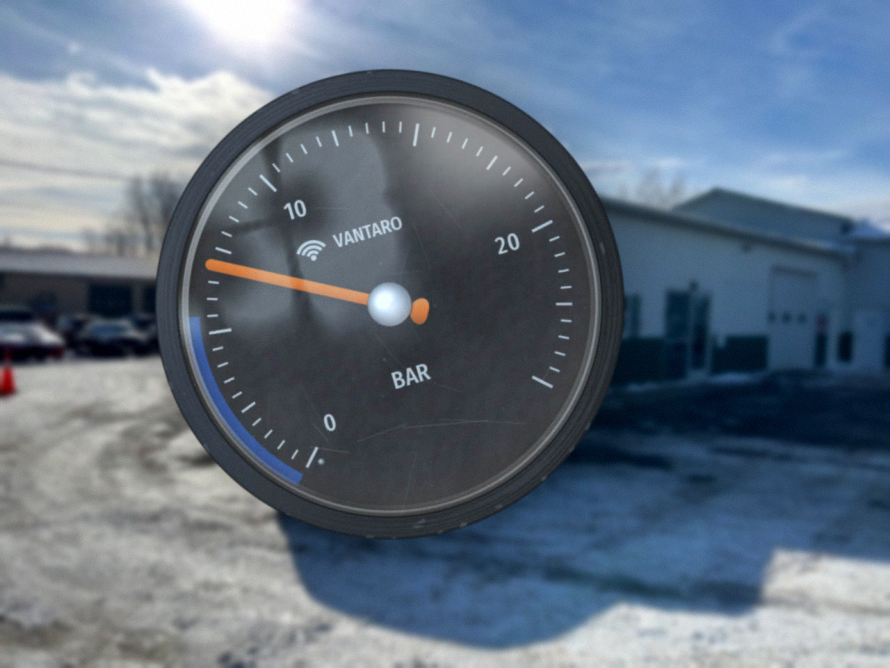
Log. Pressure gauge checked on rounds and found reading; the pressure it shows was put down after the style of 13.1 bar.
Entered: 7 bar
